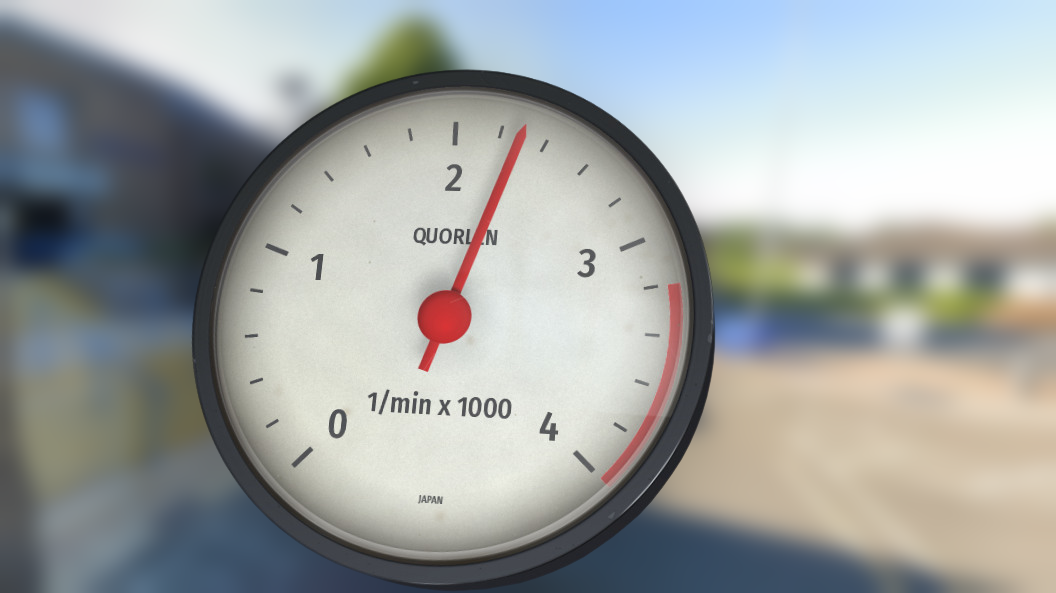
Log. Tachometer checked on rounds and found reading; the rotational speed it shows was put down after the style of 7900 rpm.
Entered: 2300 rpm
